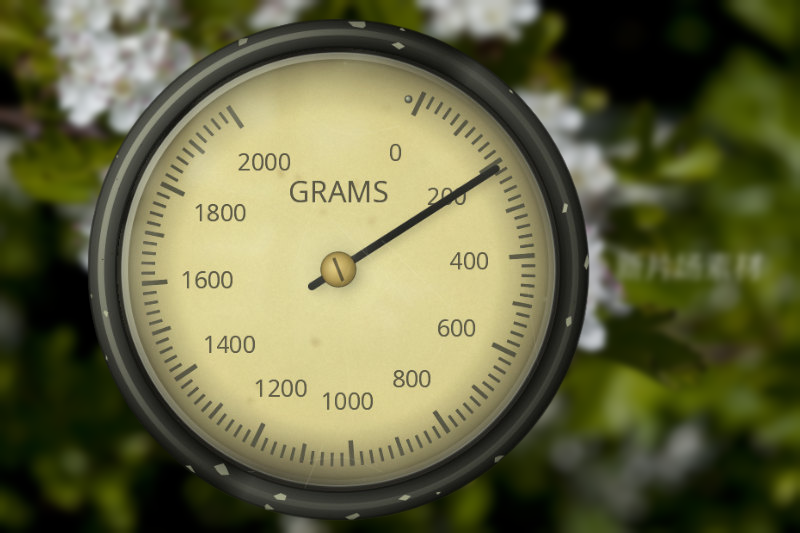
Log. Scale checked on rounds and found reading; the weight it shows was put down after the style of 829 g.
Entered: 210 g
